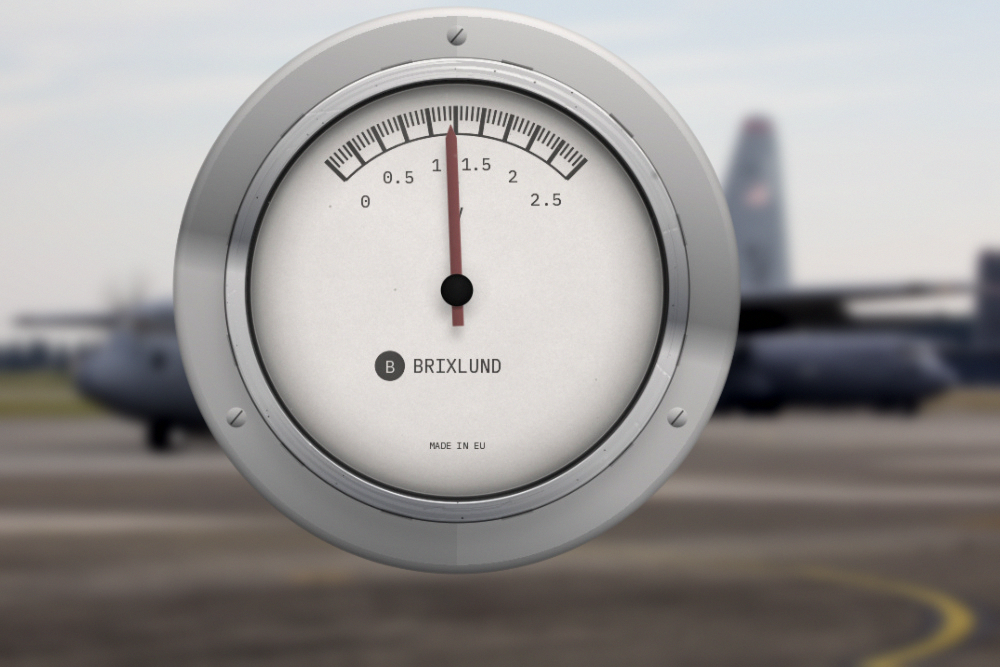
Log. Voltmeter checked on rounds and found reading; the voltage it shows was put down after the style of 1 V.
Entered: 1.2 V
